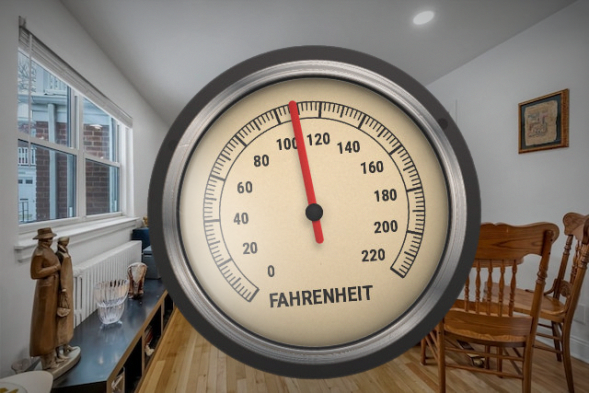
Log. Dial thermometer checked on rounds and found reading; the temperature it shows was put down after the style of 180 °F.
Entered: 108 °F
